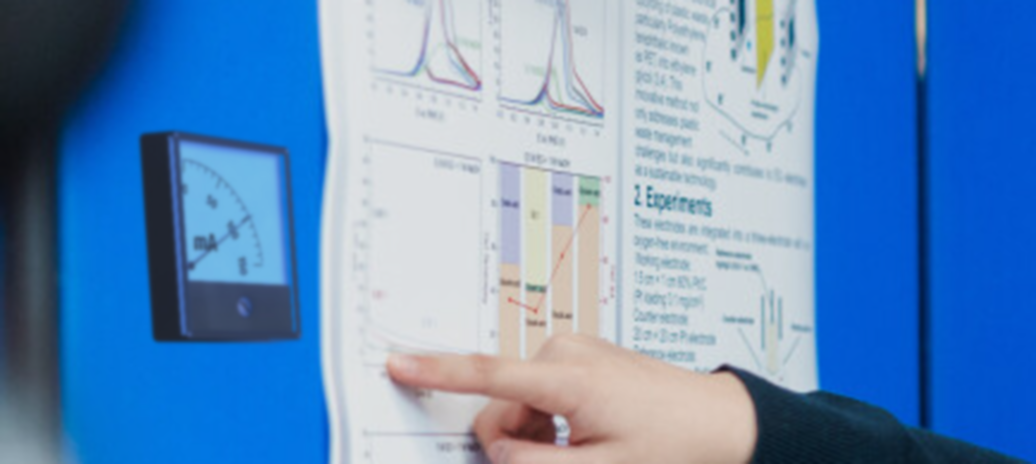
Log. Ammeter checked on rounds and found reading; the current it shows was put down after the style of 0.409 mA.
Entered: 100 mA
